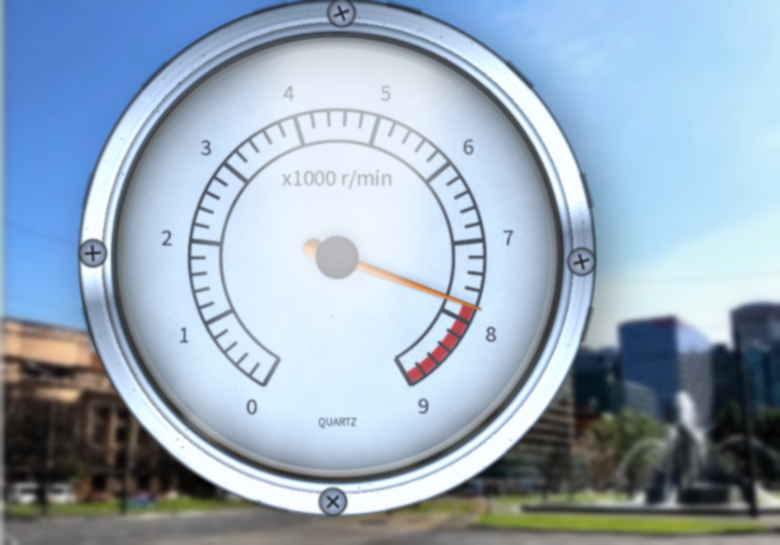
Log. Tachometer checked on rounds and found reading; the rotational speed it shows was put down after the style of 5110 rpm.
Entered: 7800 rpm
